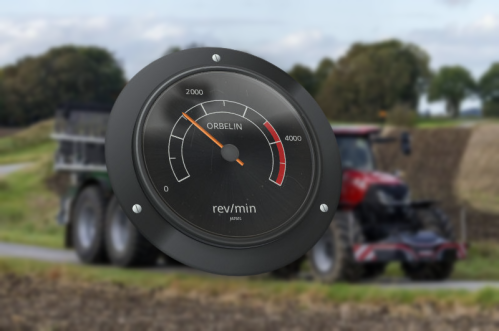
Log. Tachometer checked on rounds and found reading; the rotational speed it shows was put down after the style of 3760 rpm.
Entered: 1500 rpm
